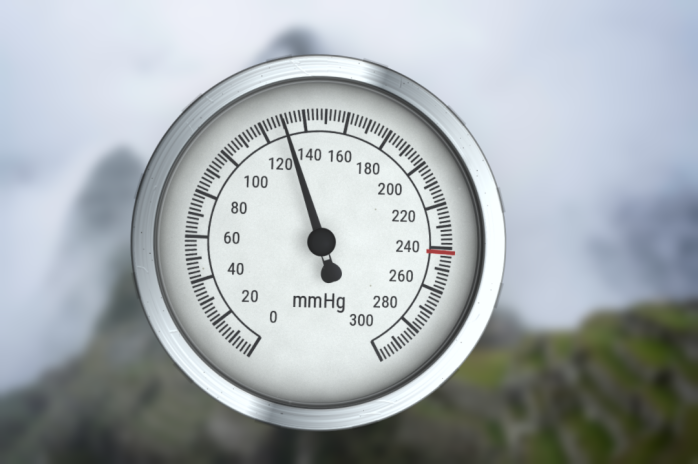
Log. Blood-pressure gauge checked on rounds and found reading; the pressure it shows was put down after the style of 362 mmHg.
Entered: 130 mmHg
